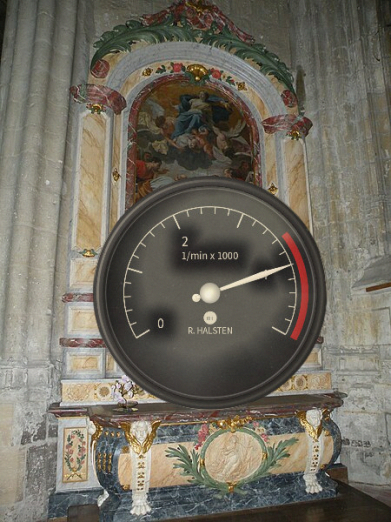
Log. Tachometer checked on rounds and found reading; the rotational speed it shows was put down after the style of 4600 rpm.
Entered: 4000 rpm
